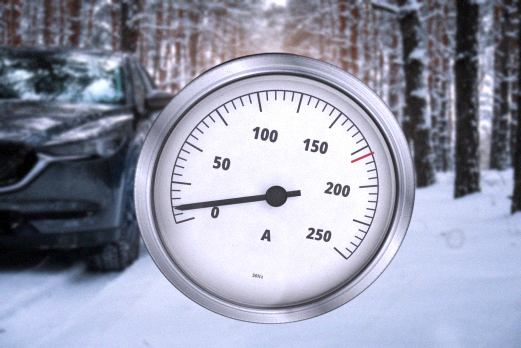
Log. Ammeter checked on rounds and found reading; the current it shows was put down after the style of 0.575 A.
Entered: 10 A
